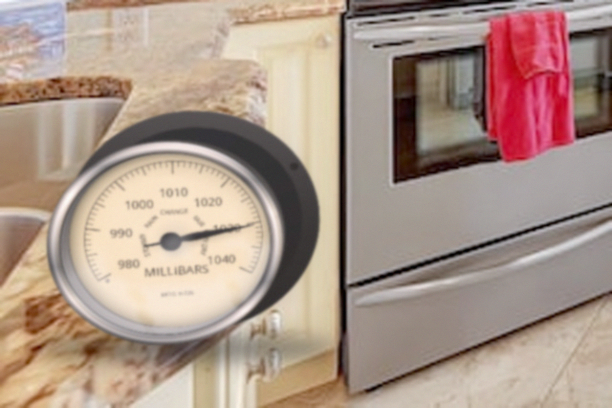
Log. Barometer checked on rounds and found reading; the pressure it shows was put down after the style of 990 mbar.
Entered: 1030 mbar
